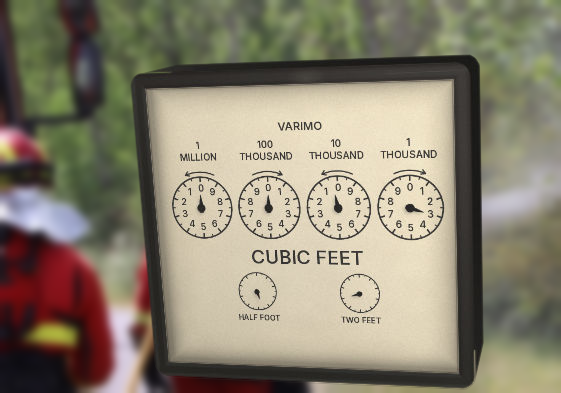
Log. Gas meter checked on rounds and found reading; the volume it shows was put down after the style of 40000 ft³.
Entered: 300 ft³
